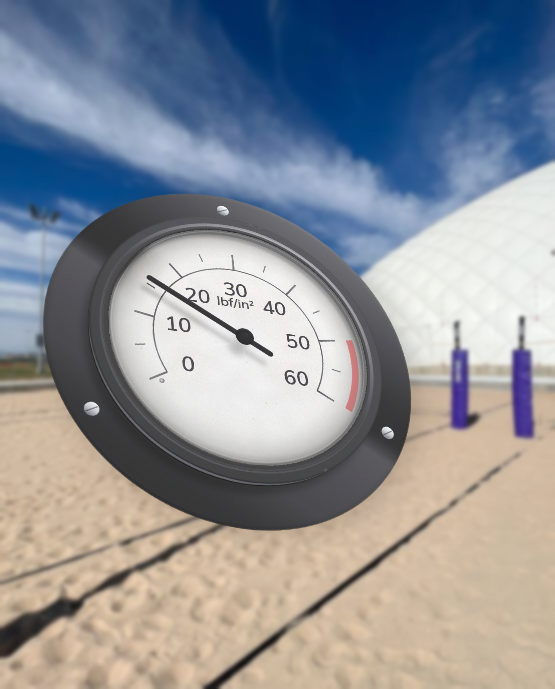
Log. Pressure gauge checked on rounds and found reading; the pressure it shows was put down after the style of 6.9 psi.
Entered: 15 psi
